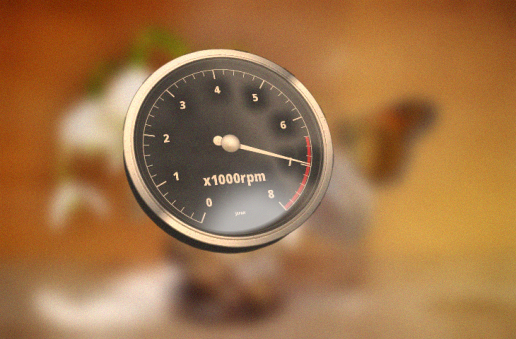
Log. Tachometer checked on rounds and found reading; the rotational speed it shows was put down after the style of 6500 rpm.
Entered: 7000 rpm
